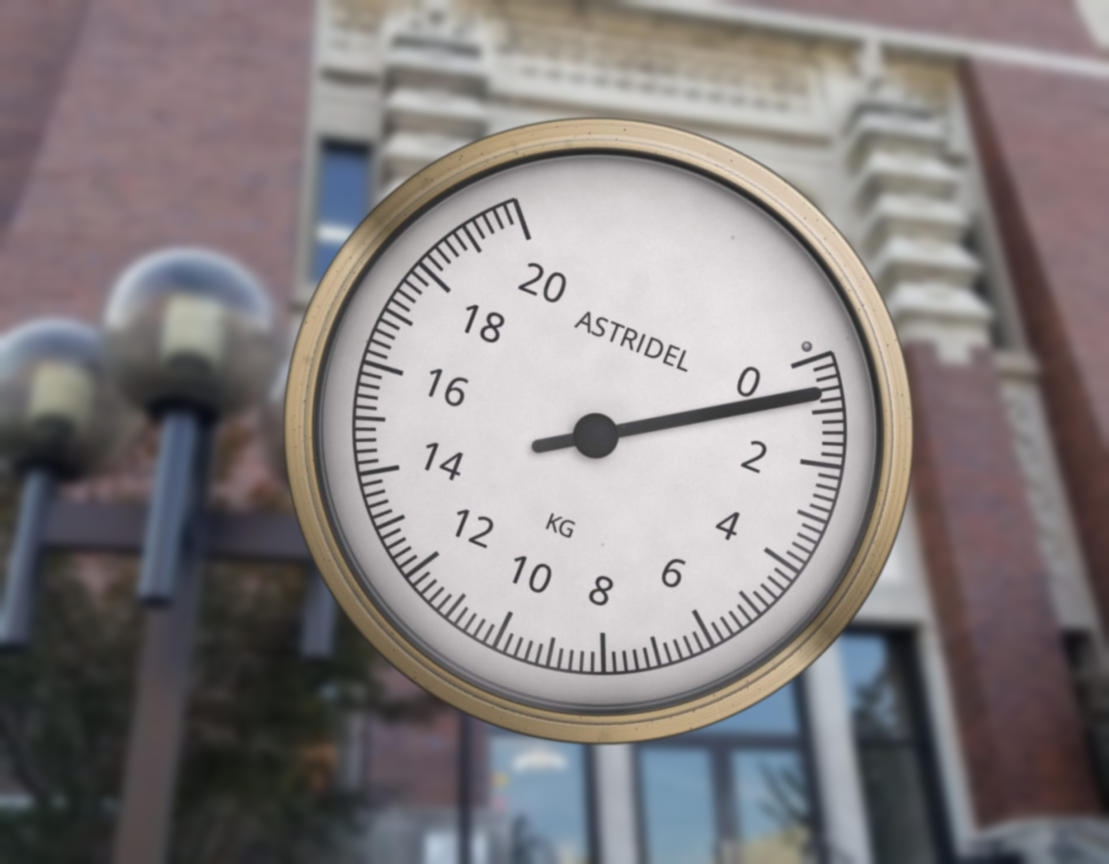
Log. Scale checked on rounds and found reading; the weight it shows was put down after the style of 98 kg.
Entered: 0.6 kg
